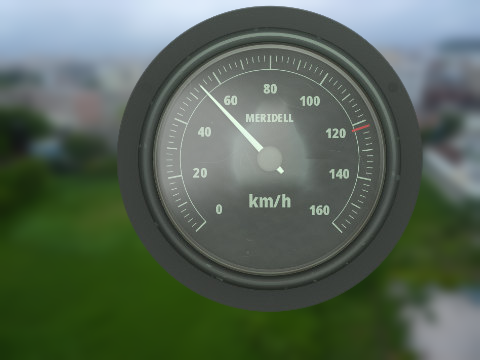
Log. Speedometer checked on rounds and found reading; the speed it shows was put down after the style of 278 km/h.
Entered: 54 km/h
